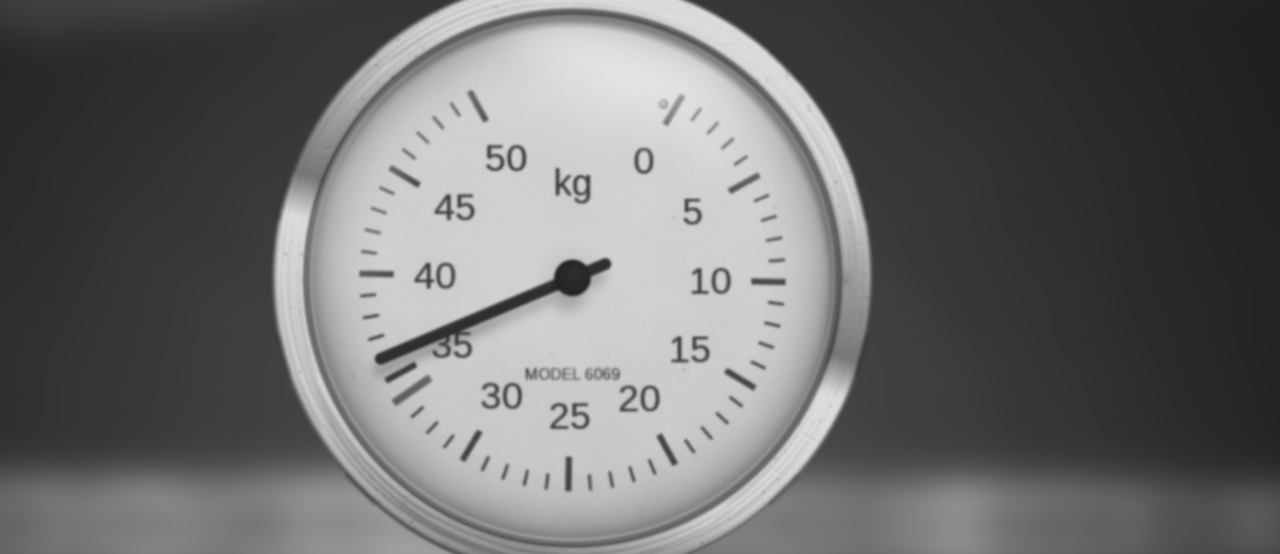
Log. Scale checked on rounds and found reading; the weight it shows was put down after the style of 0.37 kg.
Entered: 36 kg
